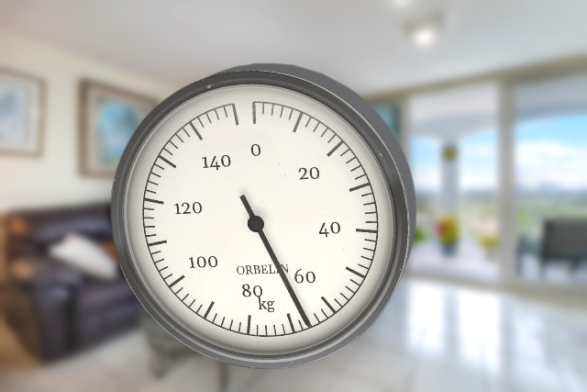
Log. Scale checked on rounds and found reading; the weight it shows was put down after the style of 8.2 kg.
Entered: 66 kg
